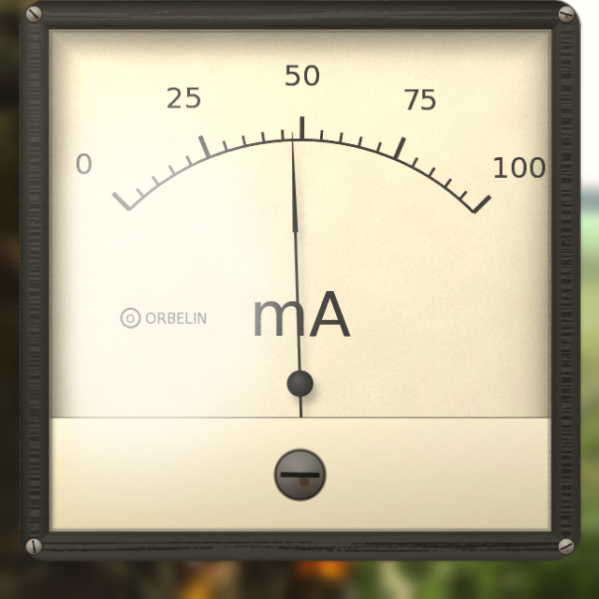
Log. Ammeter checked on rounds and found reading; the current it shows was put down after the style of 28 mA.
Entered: 47.5 mA
